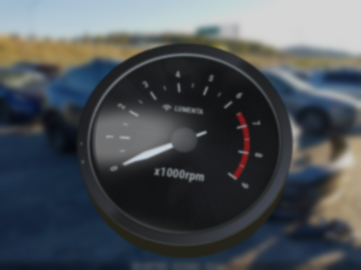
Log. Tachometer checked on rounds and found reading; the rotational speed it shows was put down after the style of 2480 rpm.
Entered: 0 rpm
